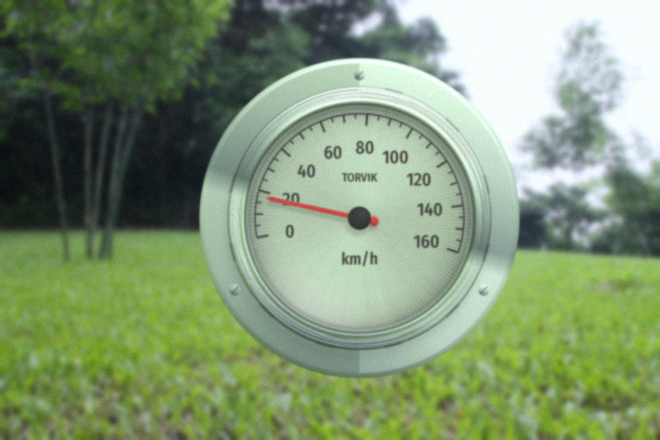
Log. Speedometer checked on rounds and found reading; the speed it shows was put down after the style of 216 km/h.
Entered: 17.5 km/h
